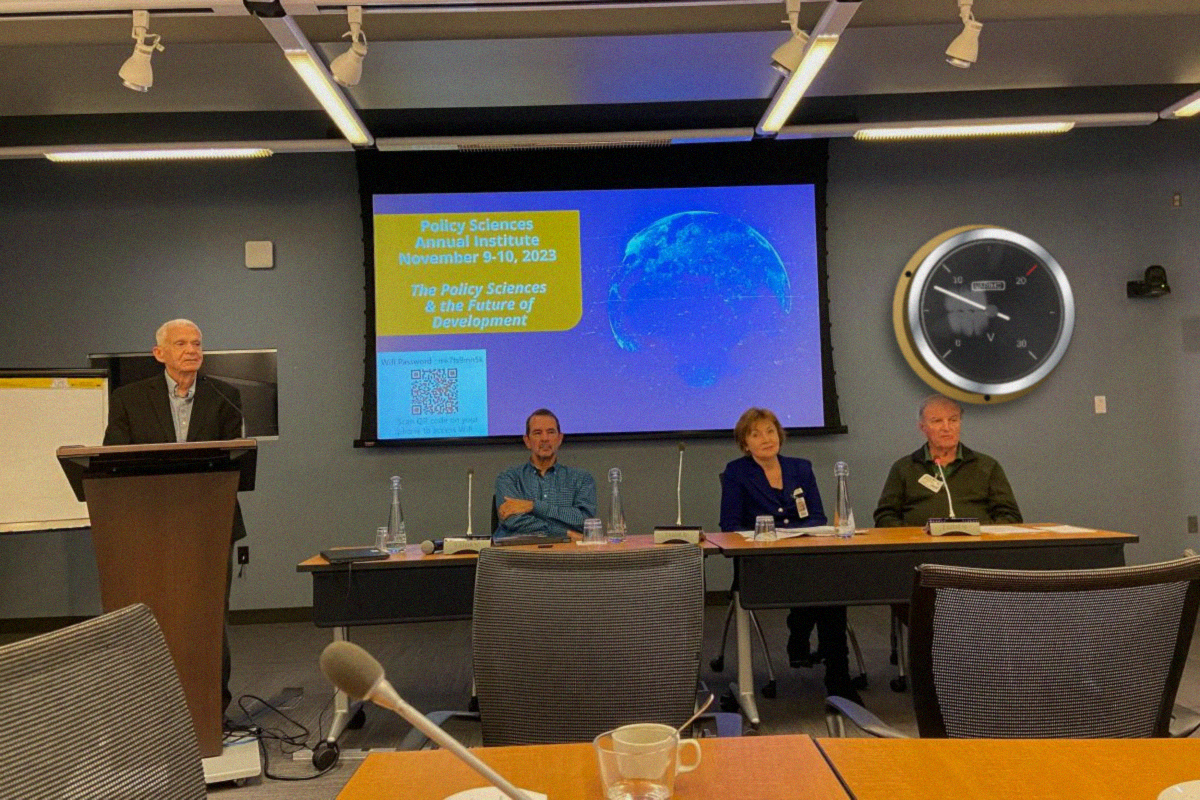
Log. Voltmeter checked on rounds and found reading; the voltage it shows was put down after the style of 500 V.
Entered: 7.5 V
